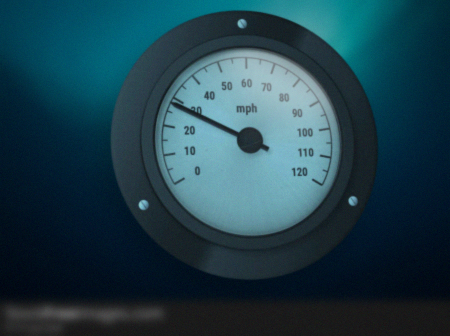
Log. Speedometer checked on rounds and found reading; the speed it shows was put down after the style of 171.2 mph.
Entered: 27.5 mph
